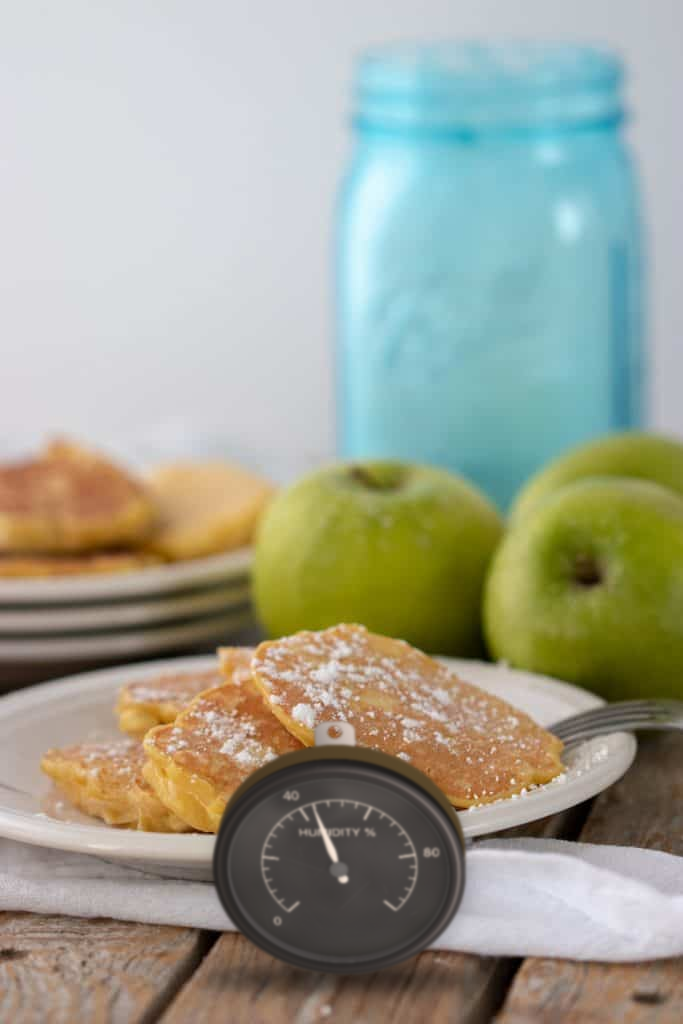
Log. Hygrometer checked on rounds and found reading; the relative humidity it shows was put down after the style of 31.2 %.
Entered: 44 %
